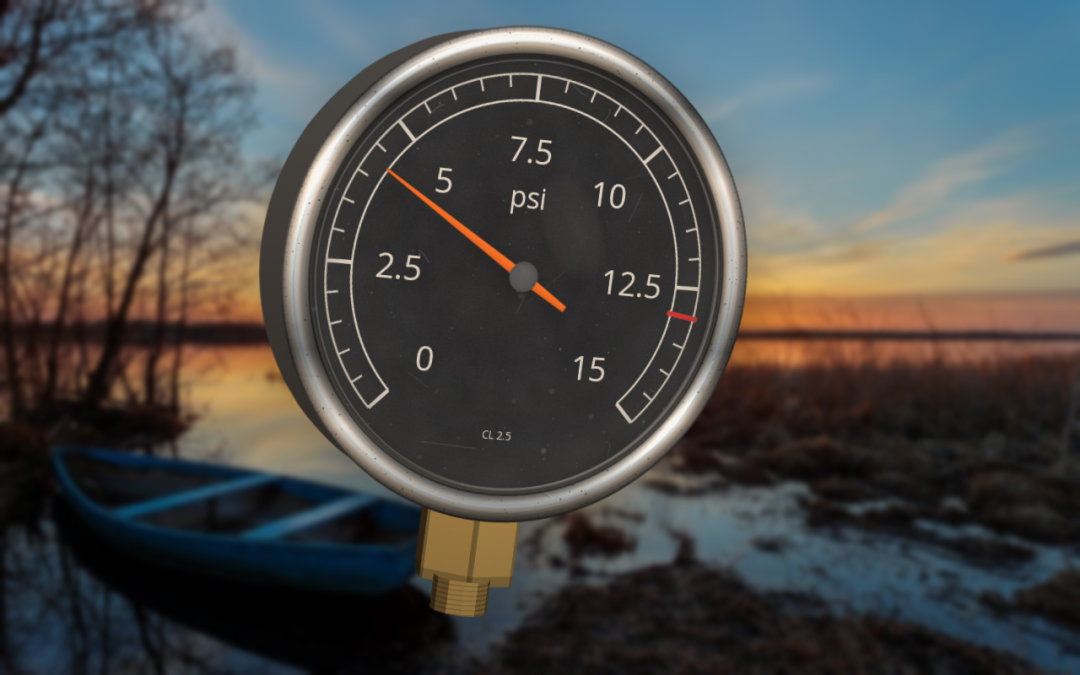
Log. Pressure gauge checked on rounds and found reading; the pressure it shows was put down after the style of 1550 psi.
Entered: 4.25 psi
